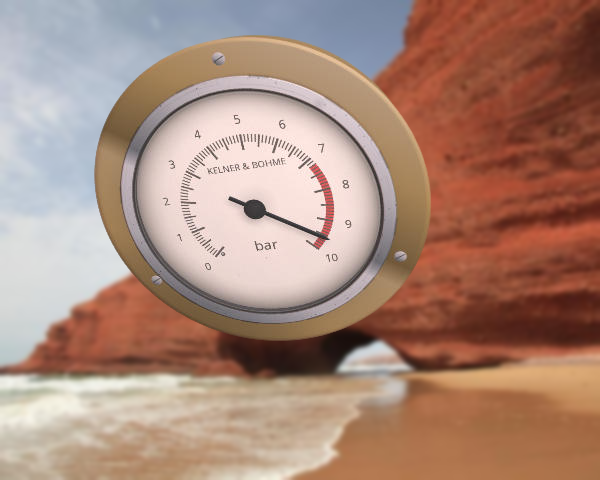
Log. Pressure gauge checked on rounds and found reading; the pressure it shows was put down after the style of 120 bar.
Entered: 9.5 bar
